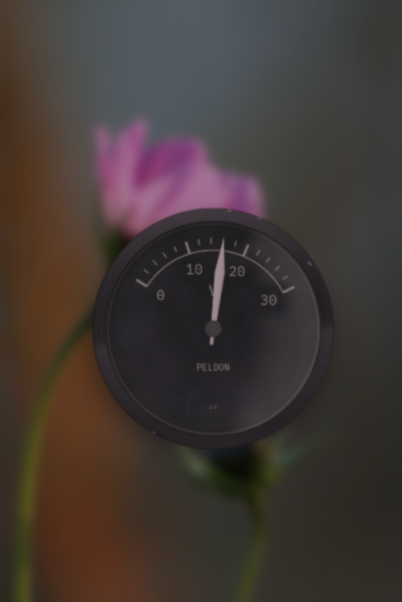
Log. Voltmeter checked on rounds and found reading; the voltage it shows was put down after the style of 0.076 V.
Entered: 16 V
